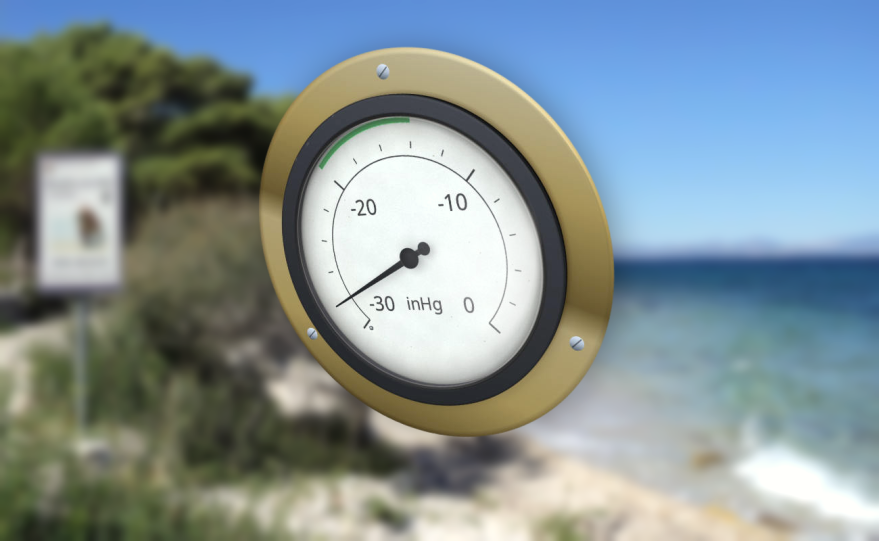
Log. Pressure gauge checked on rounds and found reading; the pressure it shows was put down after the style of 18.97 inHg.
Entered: -28 inHg
